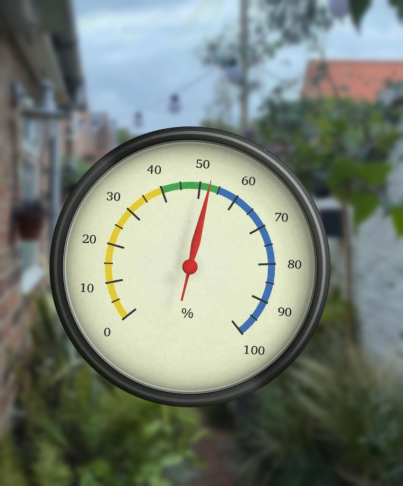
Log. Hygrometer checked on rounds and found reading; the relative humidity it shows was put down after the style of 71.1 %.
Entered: 52.5 %
